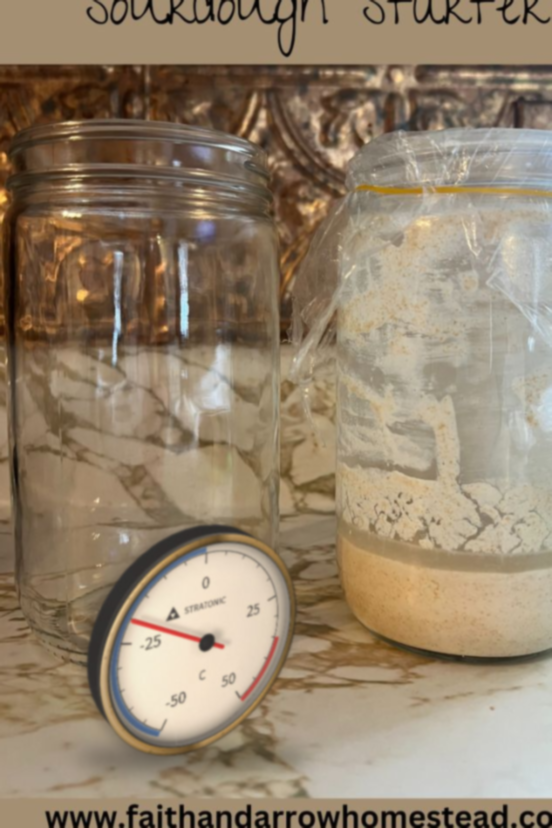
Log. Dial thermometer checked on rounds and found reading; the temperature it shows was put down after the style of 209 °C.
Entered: -20 °C
